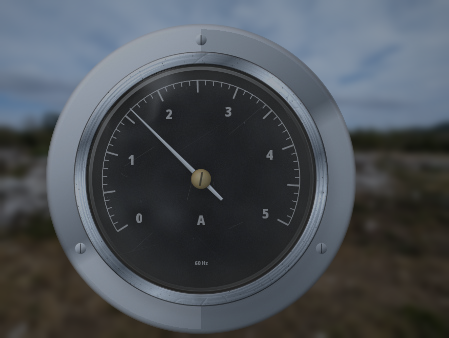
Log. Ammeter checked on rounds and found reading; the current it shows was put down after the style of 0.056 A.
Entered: 1.6 A
